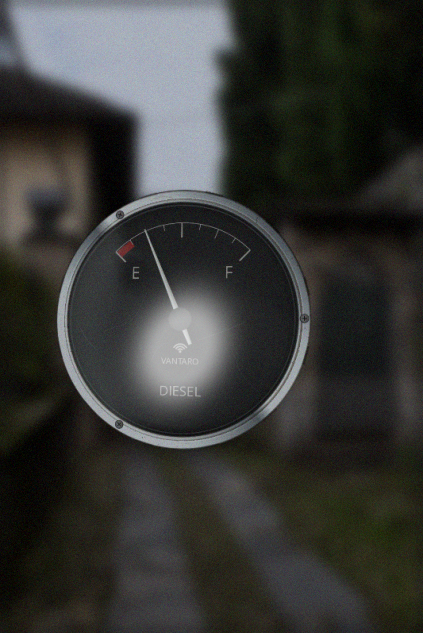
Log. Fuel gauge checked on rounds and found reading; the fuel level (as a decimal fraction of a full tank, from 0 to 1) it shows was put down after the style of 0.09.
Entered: 0.25
